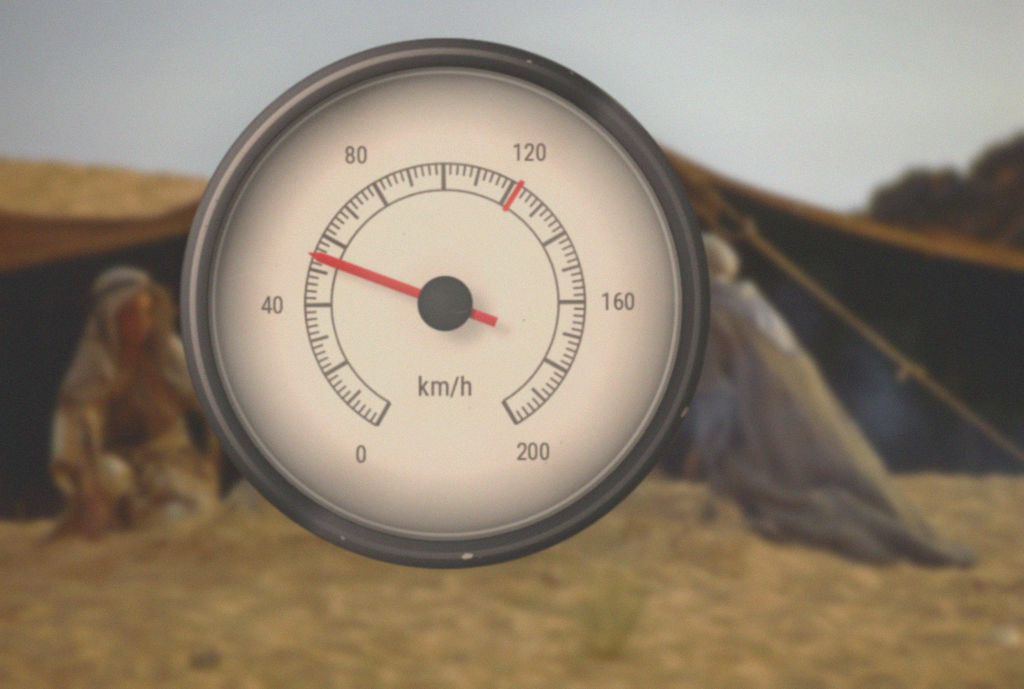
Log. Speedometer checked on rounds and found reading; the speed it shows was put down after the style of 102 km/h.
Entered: 54 km/h
